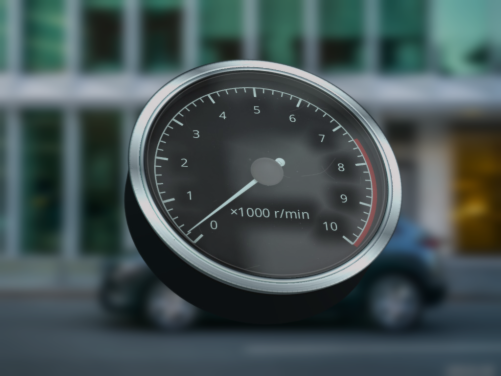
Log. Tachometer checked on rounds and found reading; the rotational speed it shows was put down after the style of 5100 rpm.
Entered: 200 rpm
